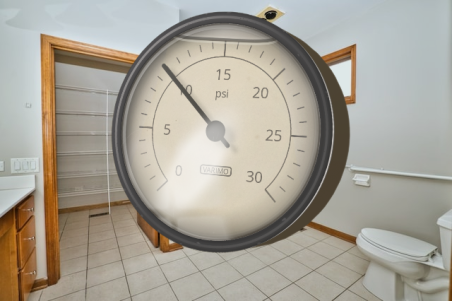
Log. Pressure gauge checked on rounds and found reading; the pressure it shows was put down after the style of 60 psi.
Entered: 10 psi
